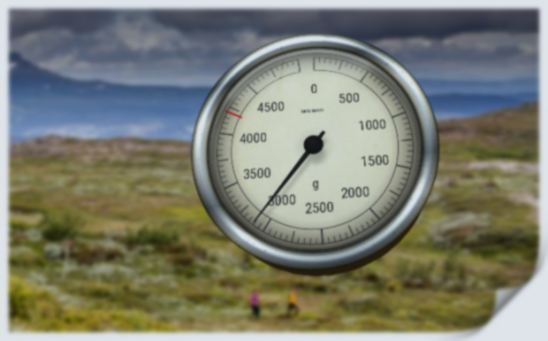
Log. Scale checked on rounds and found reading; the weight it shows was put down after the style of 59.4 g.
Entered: 3100 g
